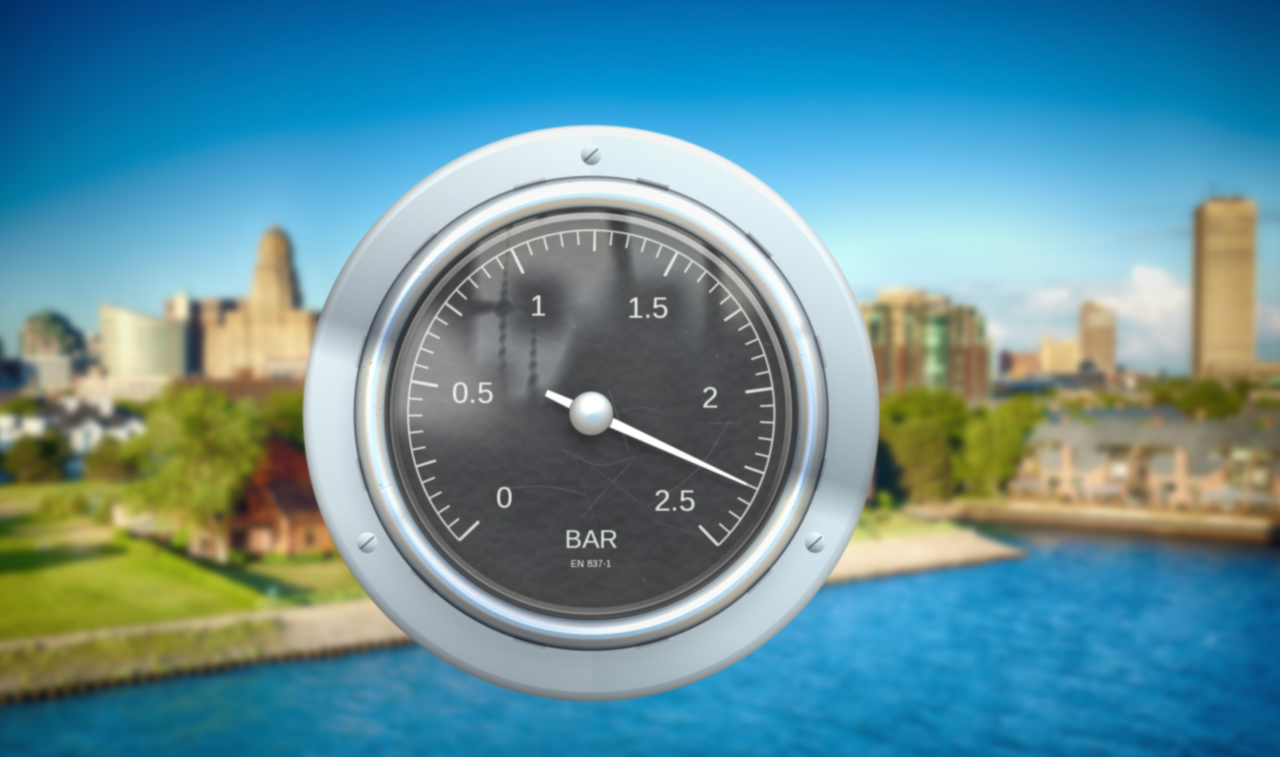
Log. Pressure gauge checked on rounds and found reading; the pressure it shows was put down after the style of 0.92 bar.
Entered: 2.3 bar
